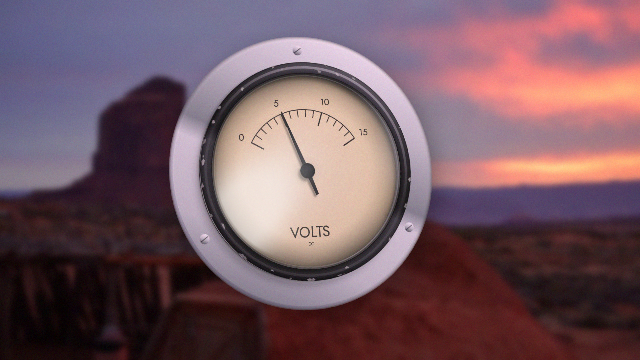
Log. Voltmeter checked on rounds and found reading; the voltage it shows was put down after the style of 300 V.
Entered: 5 V
